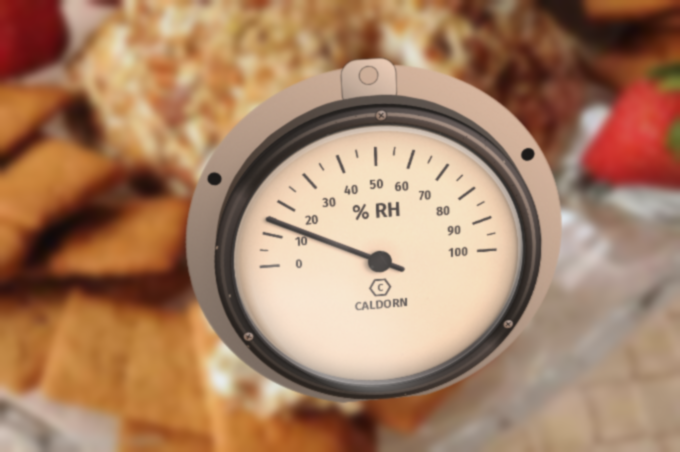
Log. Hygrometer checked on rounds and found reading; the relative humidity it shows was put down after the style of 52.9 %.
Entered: 15 %
